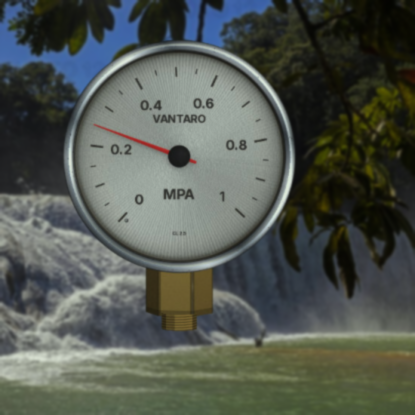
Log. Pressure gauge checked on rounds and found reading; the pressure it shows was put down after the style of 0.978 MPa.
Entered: 0.25 MPa
